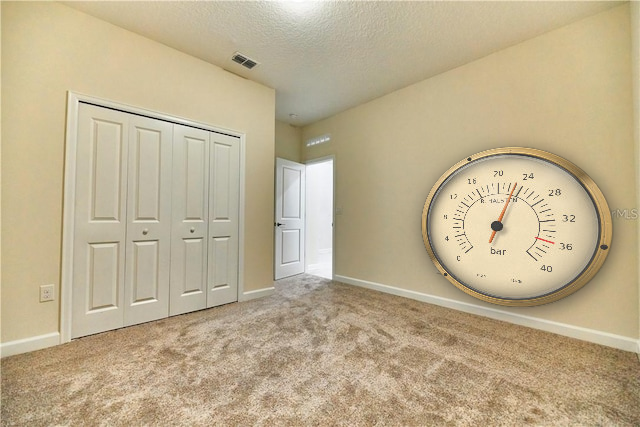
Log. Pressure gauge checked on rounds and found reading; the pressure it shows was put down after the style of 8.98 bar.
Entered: 23 bar
